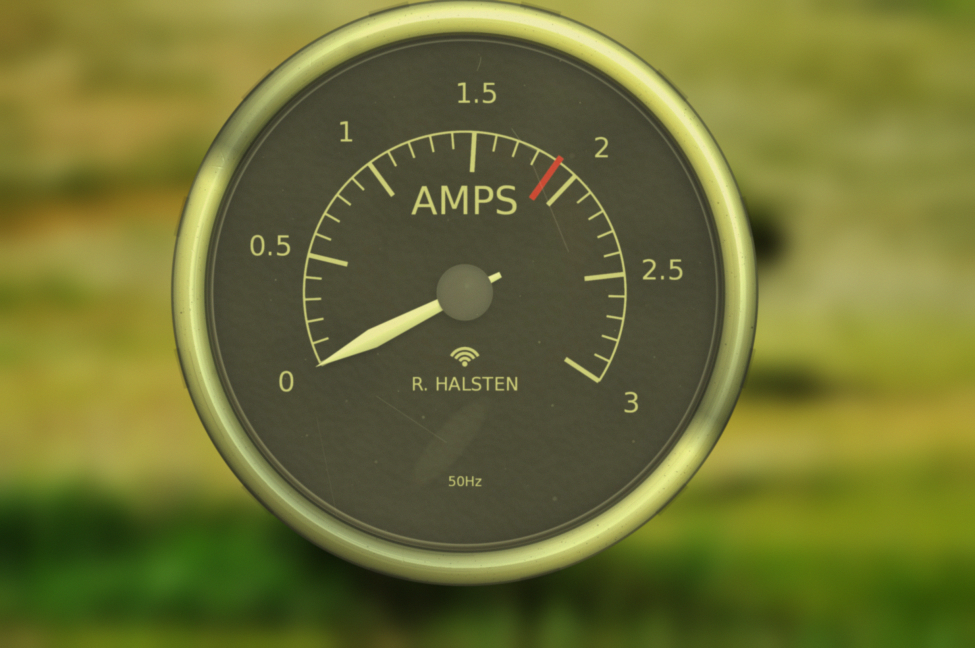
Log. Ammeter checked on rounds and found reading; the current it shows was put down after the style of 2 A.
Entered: 0 A
